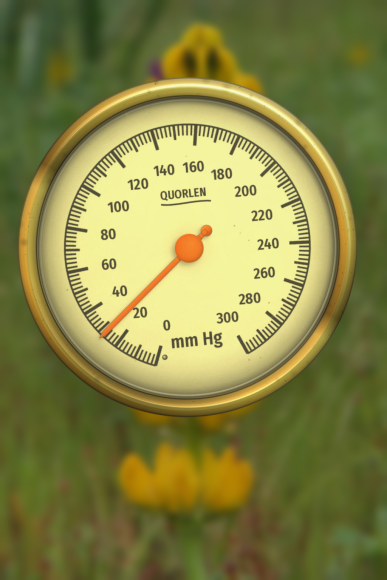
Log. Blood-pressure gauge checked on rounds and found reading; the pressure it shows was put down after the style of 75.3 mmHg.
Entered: 28 mmHg
